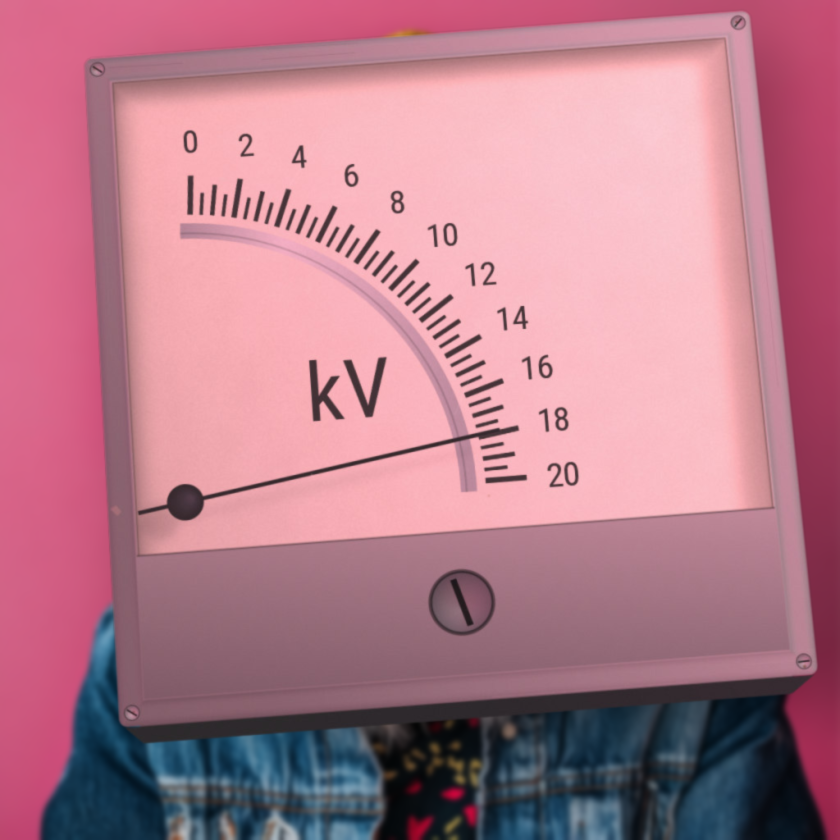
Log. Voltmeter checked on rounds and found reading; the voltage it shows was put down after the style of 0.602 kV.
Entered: 18 kV
